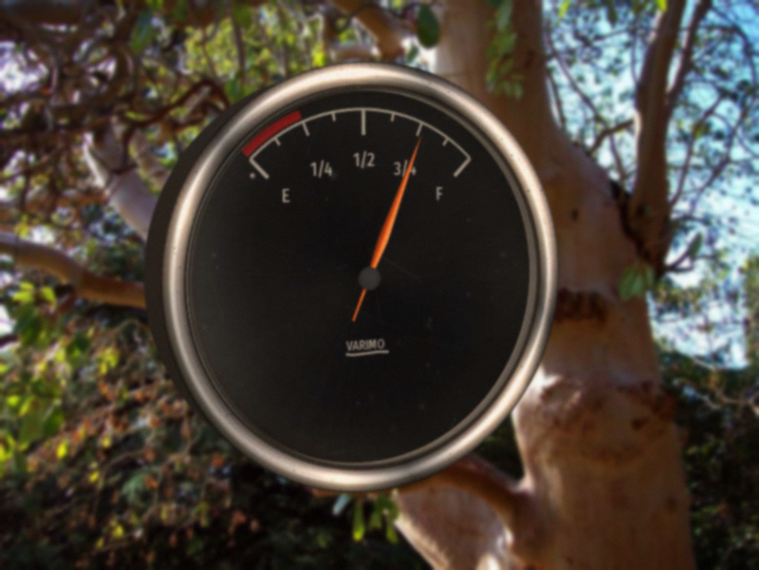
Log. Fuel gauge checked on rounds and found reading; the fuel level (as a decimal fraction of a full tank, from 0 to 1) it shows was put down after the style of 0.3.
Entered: 0.75
